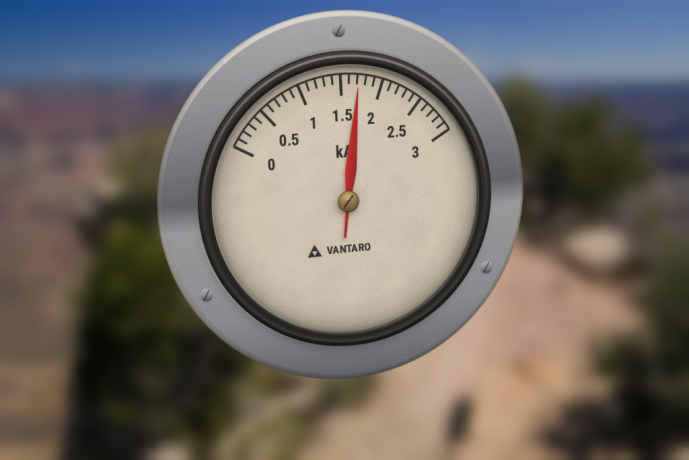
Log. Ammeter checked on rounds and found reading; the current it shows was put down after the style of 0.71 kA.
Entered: 1.7 kA
